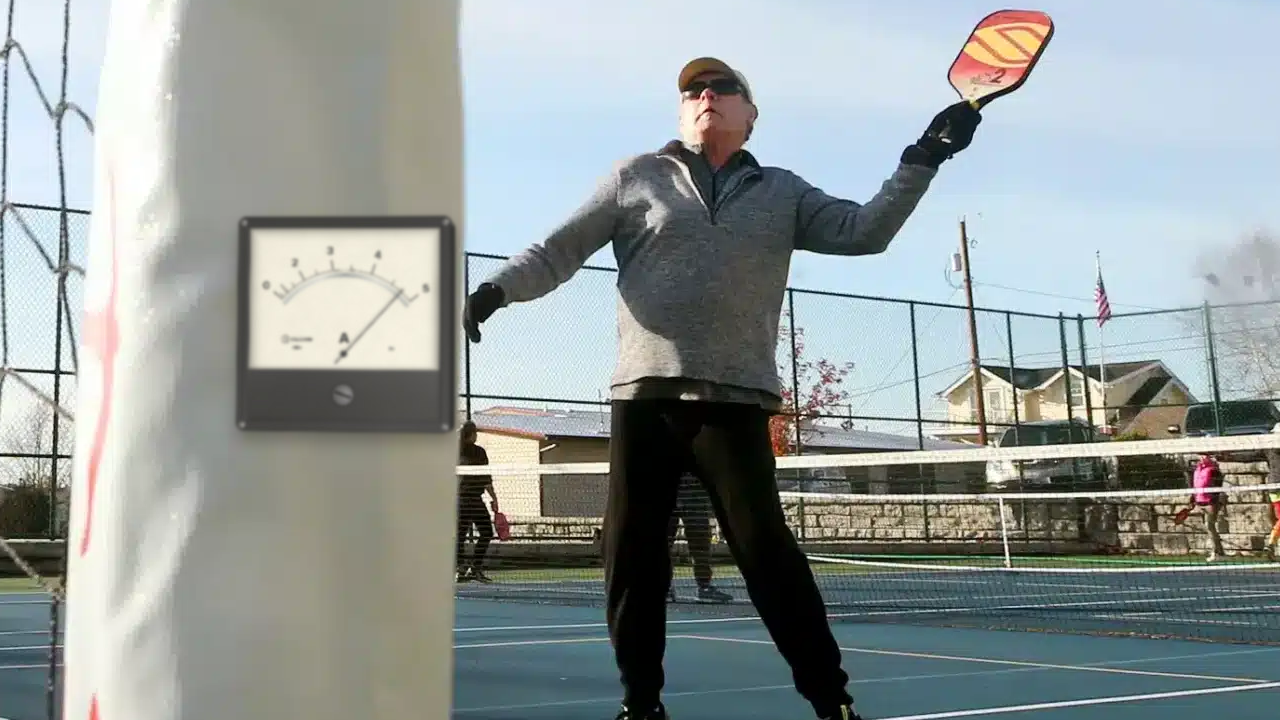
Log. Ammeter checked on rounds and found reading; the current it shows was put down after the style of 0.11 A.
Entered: 4.75 A
